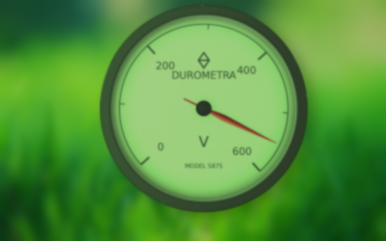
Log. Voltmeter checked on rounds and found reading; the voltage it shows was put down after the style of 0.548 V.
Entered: 550 V
